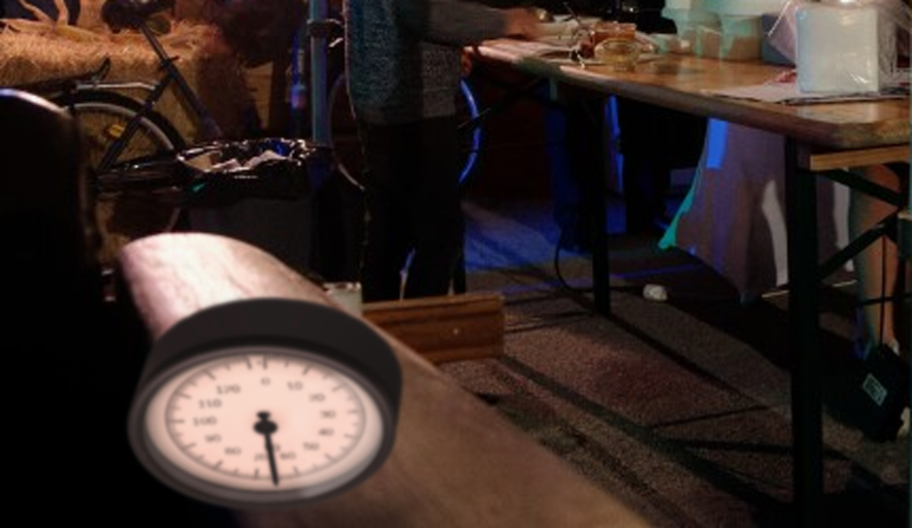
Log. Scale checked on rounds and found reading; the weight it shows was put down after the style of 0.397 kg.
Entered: 65 kg
